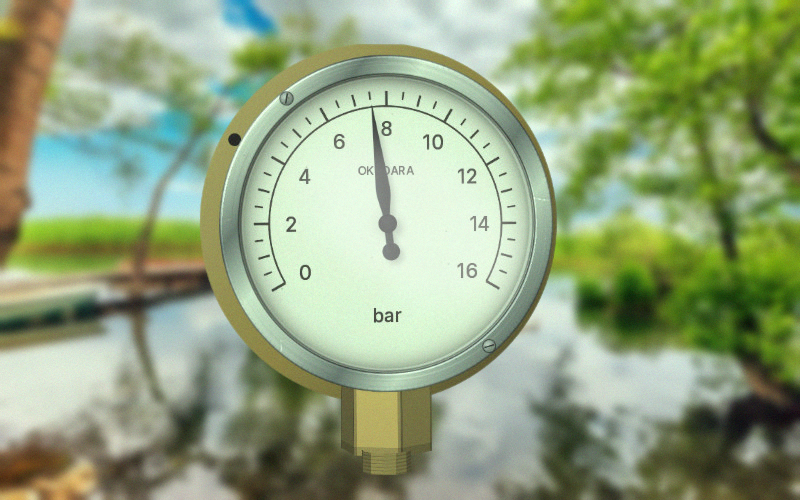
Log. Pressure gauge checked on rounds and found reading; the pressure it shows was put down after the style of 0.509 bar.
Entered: 7.5 bar
